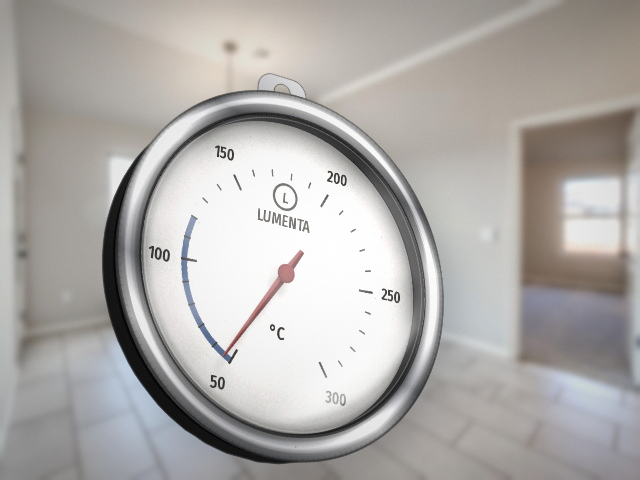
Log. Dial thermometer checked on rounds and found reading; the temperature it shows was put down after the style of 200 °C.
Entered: 55 °C
